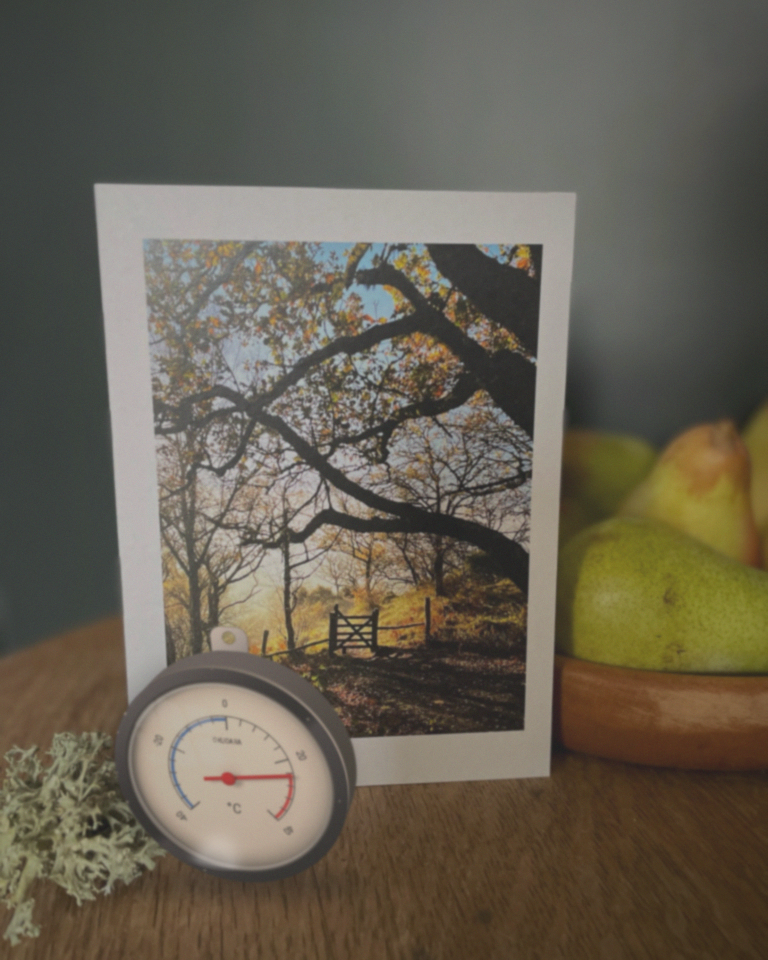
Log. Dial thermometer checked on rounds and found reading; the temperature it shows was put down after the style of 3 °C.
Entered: 24 °C
